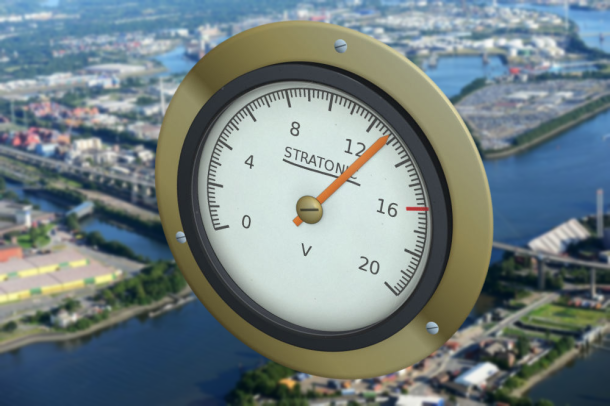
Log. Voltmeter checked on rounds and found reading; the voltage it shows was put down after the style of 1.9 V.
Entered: 12.8 V
